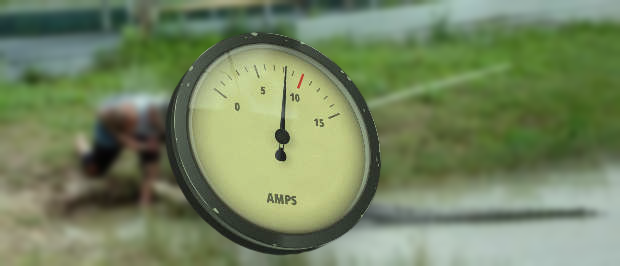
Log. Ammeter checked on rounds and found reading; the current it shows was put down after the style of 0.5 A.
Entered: 8 A
